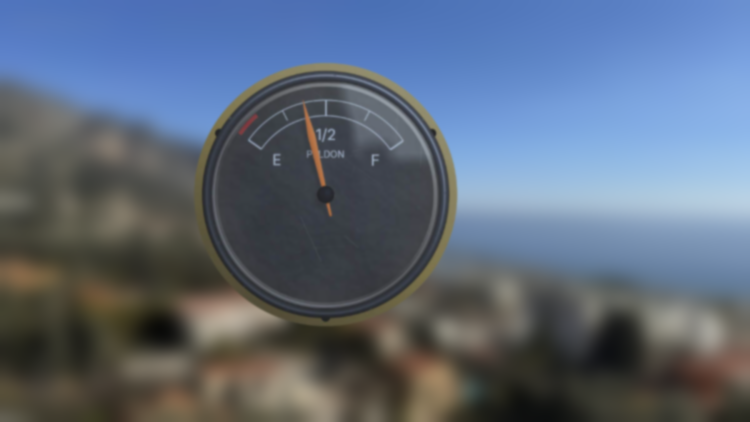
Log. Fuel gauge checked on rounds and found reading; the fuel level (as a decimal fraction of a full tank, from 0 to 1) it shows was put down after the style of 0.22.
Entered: 0.375
